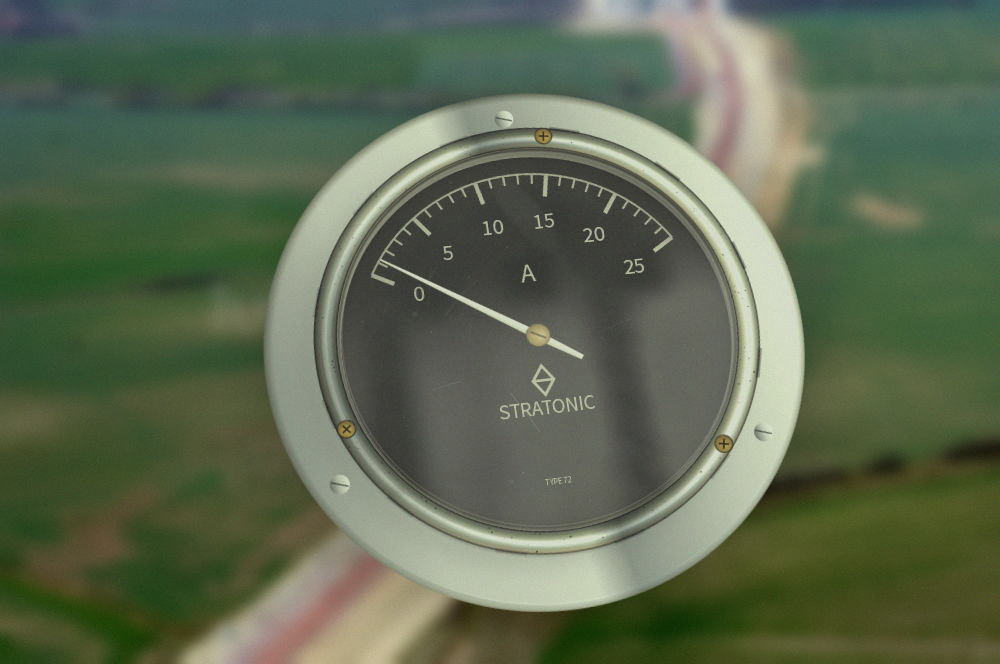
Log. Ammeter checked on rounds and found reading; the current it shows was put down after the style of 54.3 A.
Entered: 1 A
